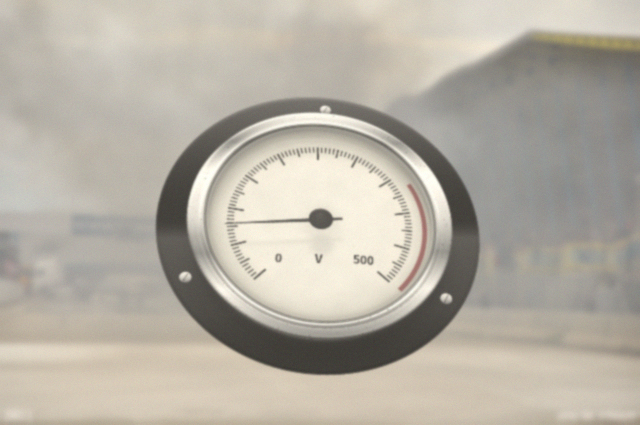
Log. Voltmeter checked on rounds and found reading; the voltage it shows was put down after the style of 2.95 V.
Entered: 75 V
